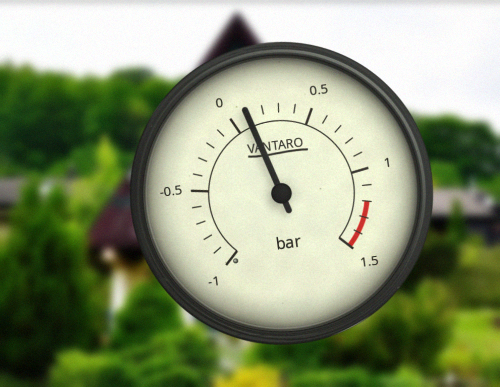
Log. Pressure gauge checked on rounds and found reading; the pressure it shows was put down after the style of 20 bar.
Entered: 0.1 bar
